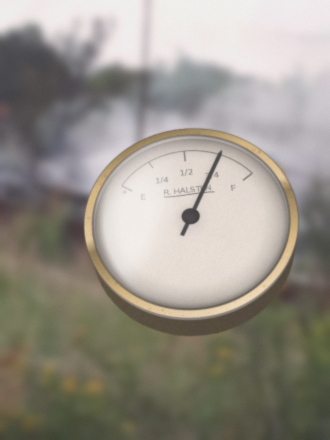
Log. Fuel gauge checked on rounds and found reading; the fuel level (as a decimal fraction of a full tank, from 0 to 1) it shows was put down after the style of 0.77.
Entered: 0.75
